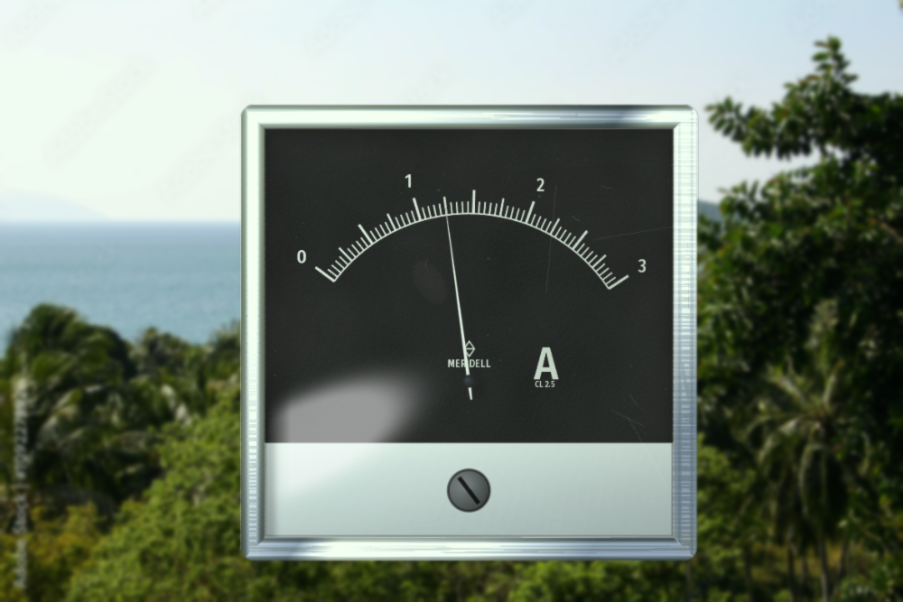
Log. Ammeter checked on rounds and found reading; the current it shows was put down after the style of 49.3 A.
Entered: 1.25 A
